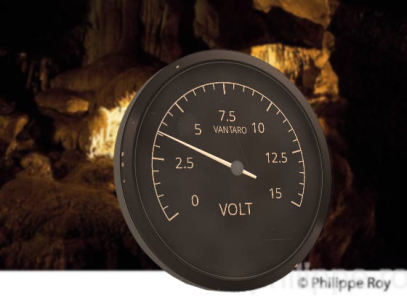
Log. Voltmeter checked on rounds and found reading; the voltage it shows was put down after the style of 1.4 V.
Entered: 3.5 V
